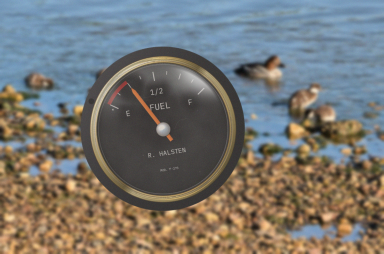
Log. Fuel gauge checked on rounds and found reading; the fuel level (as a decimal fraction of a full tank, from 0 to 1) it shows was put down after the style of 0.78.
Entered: 0.25
